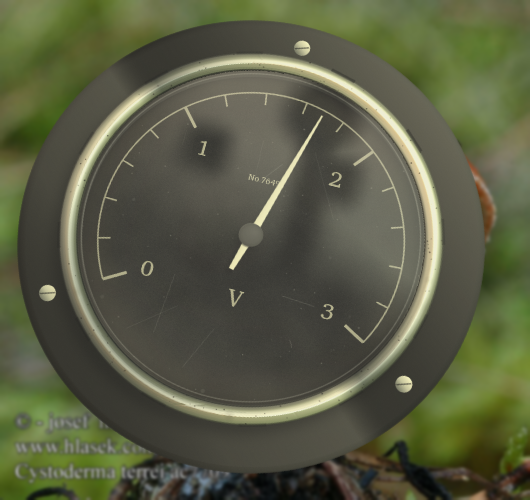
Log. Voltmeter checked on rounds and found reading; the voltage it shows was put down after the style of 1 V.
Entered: 1.7 V
